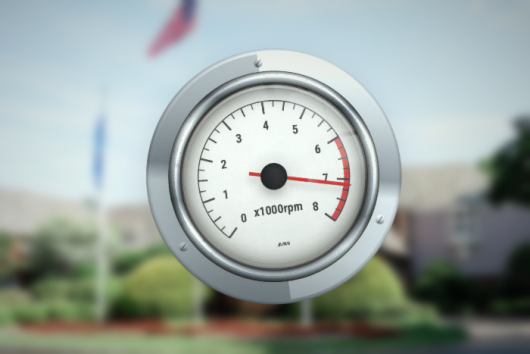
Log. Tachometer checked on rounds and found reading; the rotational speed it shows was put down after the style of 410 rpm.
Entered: 7125 rpm
